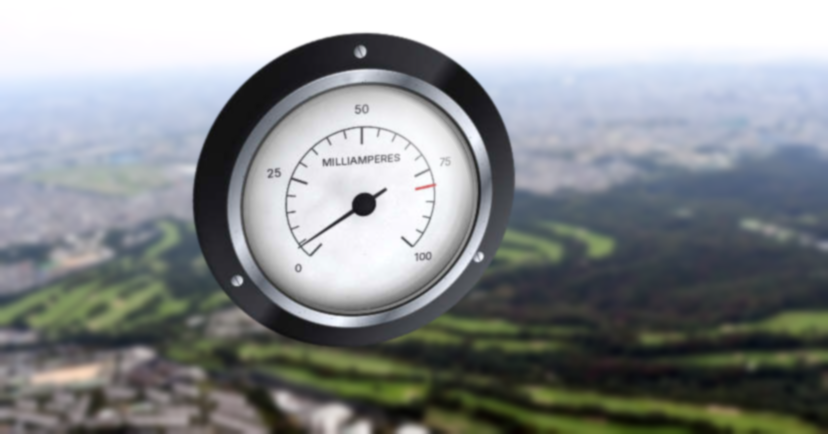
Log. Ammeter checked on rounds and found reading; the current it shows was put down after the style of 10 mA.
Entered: 5 mA
